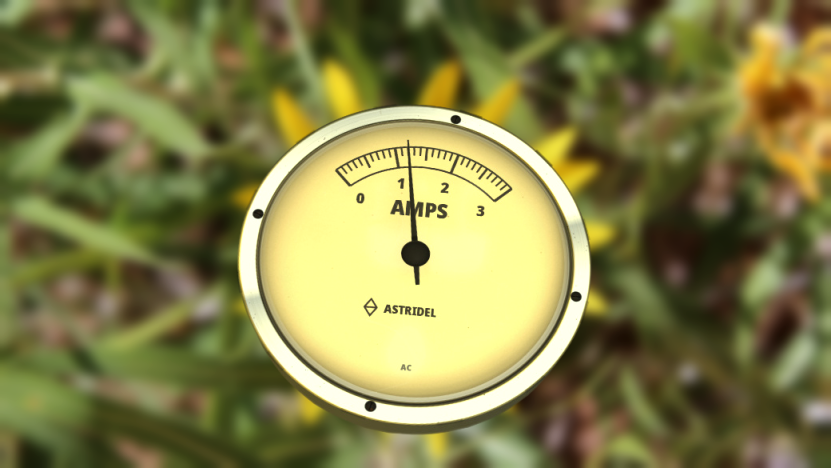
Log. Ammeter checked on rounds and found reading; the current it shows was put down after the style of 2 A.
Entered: 1.2 A
